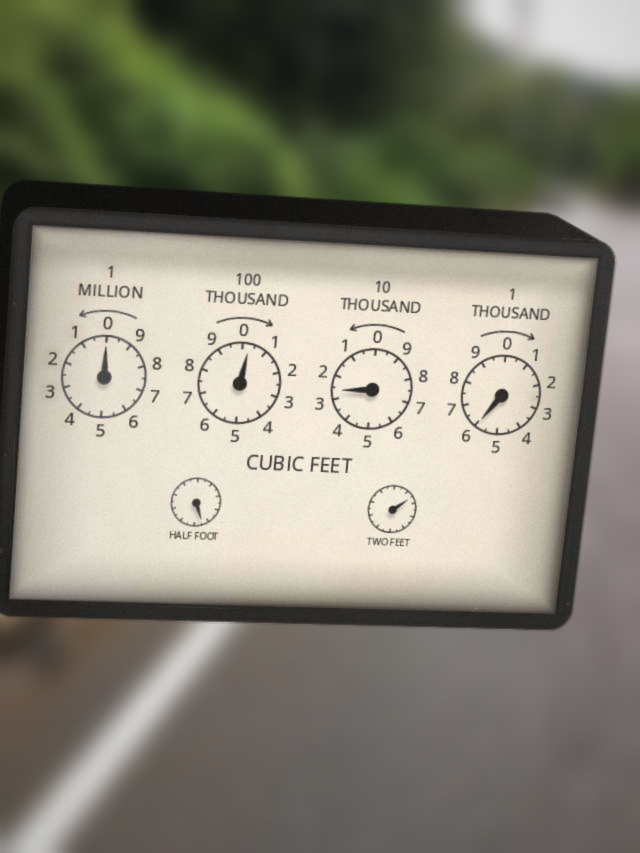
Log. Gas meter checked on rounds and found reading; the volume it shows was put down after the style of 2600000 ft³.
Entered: 2600 ft³
